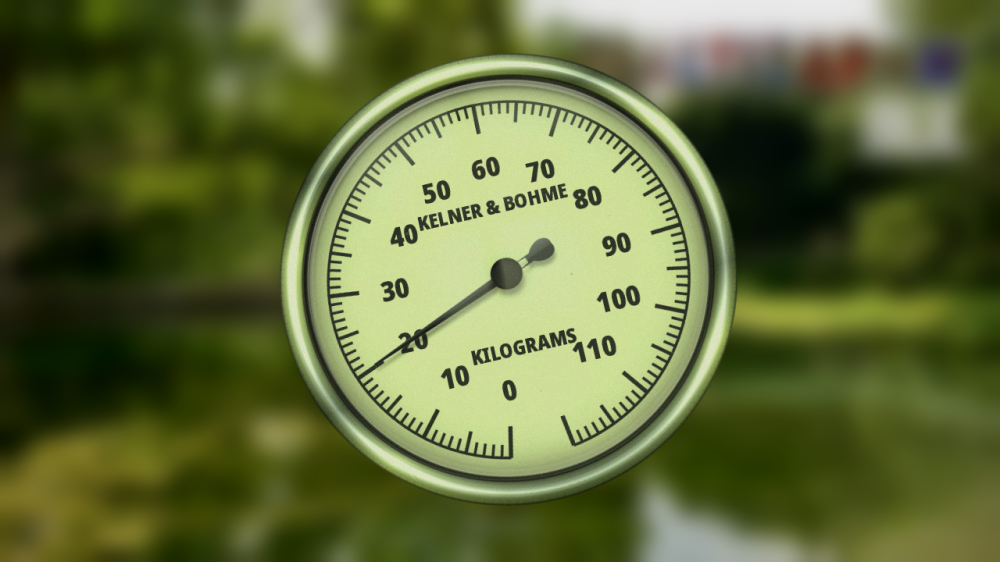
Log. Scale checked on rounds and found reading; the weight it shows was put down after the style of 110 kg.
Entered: 20 kg
